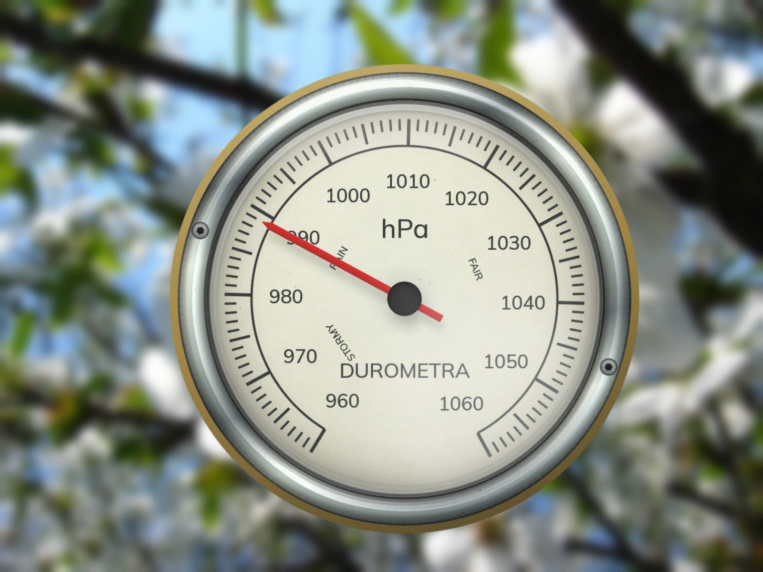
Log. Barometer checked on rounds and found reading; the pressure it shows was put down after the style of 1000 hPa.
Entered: 989 hPa
